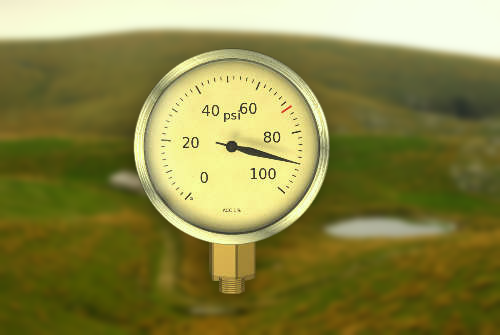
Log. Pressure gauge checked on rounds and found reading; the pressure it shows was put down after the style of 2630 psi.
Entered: 90 psi
